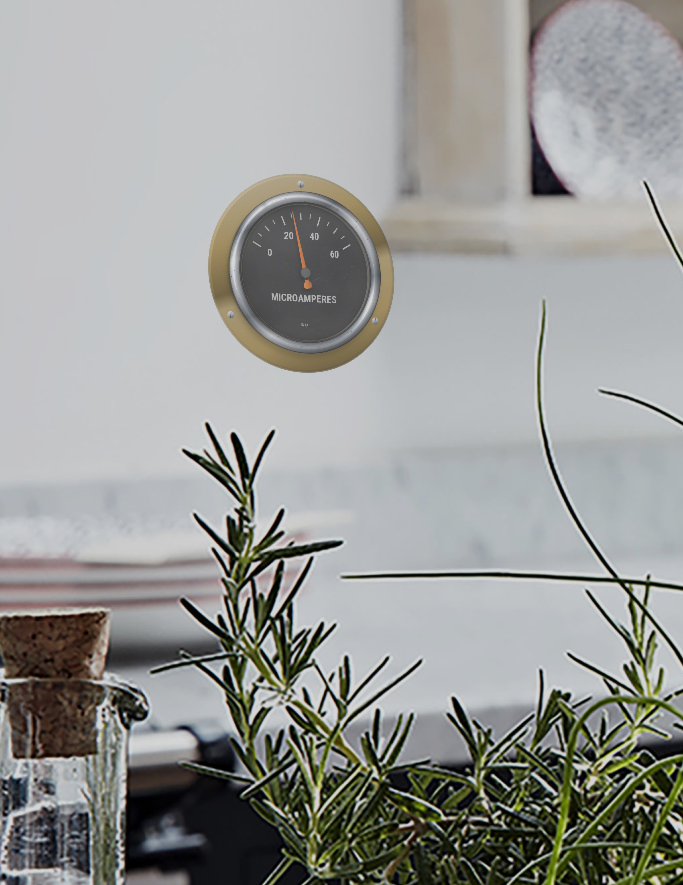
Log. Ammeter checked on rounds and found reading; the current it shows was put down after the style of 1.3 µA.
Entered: 25 µA
